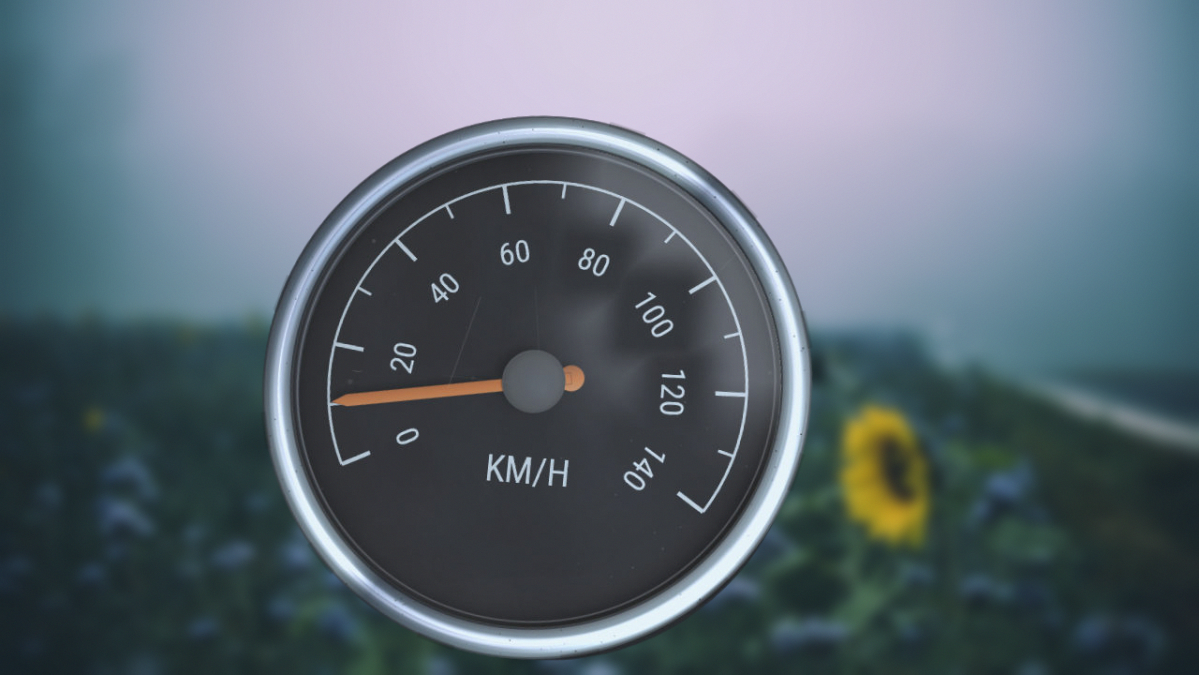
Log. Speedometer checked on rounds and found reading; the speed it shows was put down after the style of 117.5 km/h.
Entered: 10 km/h
